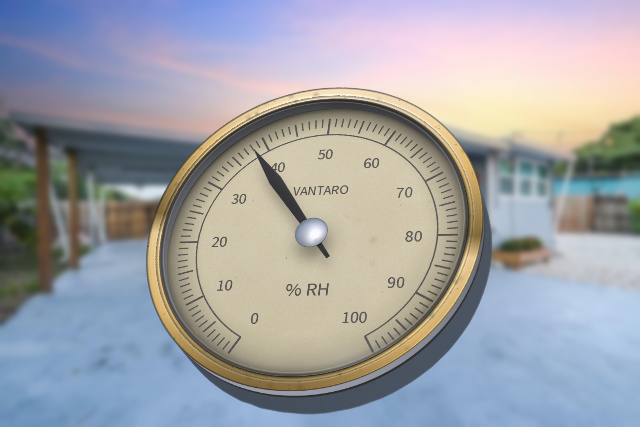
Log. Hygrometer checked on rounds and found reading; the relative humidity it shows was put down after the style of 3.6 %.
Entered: 38 %
